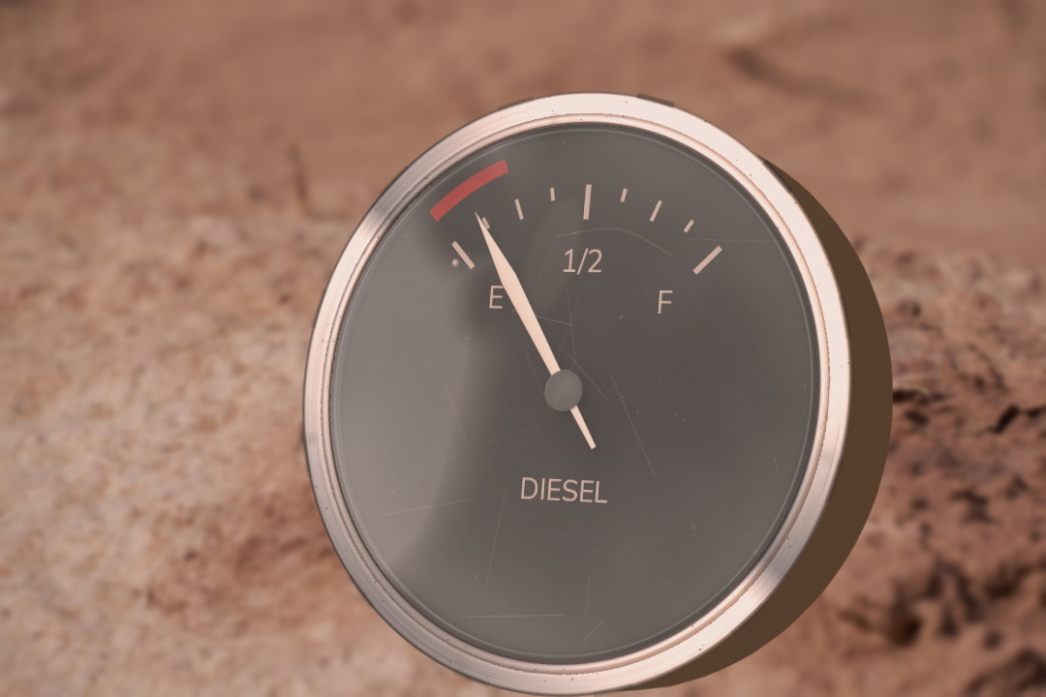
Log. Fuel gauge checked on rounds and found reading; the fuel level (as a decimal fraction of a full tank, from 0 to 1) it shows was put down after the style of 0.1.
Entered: 0.125
